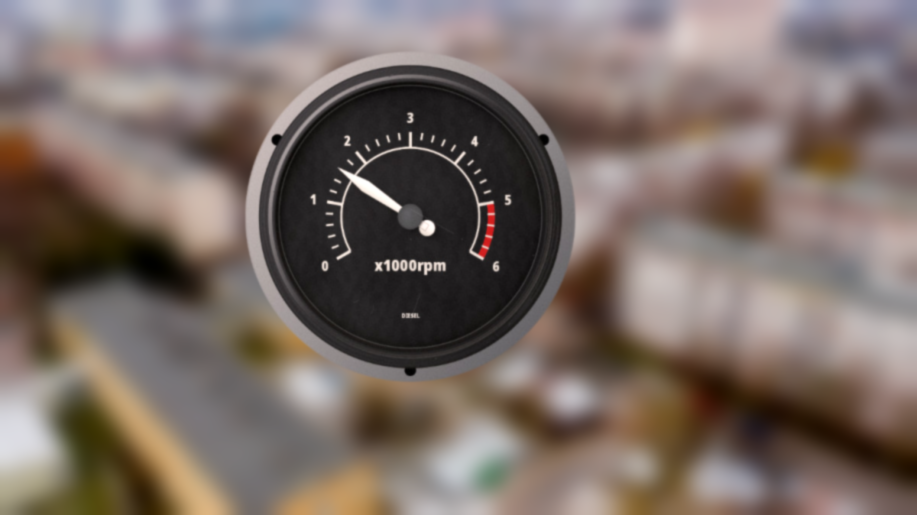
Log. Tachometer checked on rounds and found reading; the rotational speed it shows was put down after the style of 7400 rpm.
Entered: 1600 rpm
